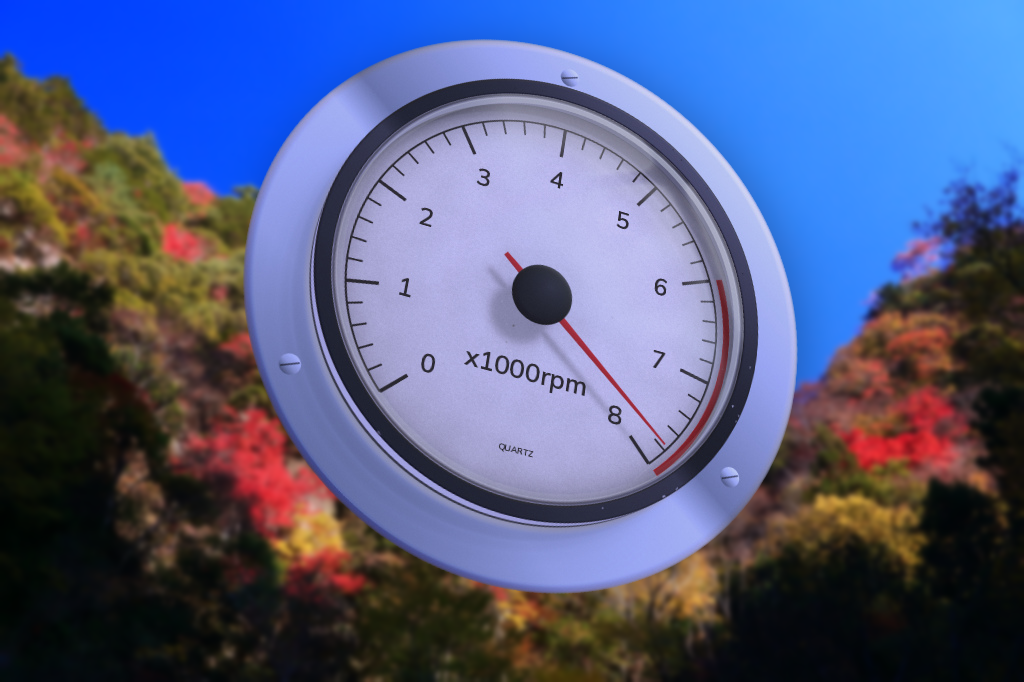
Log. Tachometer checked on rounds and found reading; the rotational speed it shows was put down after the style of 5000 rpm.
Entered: 7800 rpm
